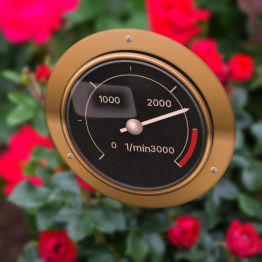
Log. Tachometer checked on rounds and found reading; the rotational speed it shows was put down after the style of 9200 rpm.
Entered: 2250 rpm
